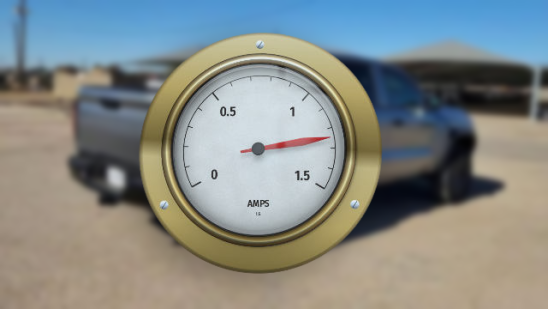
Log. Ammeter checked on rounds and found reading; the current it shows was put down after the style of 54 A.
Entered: 1.25 A
